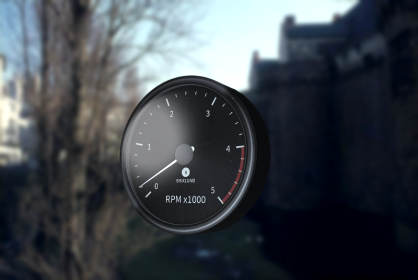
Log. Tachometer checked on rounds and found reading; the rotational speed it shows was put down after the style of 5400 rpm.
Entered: 200 rpm
